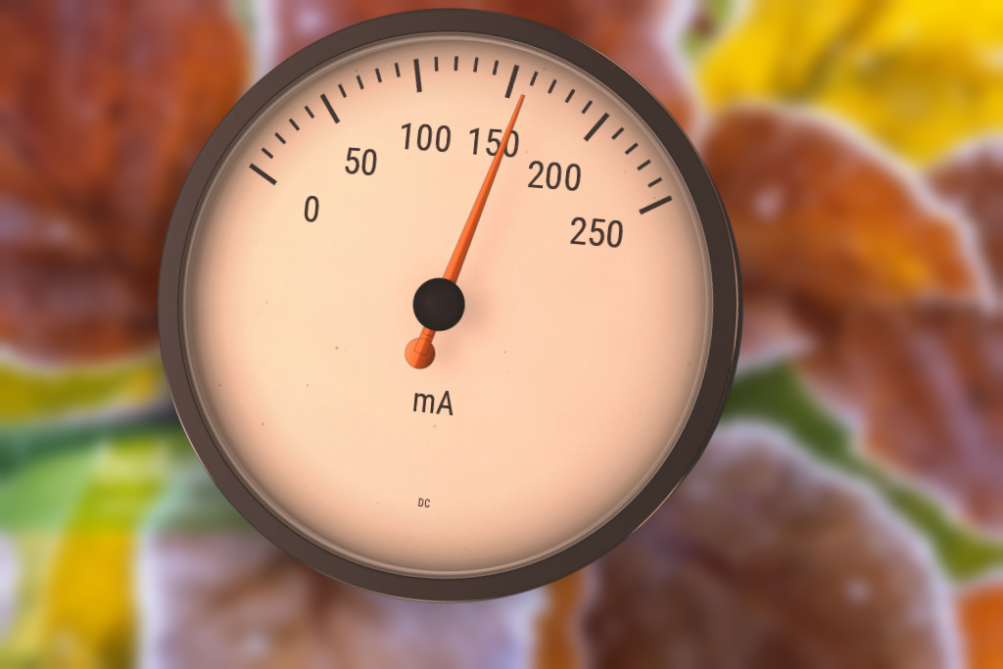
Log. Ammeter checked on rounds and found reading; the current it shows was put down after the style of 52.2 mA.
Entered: 160 mA
